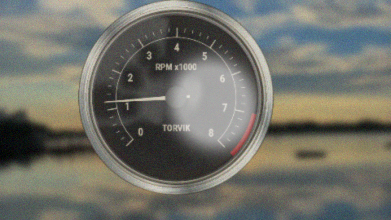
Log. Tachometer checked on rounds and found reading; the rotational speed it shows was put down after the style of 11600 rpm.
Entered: 1200 rpm
